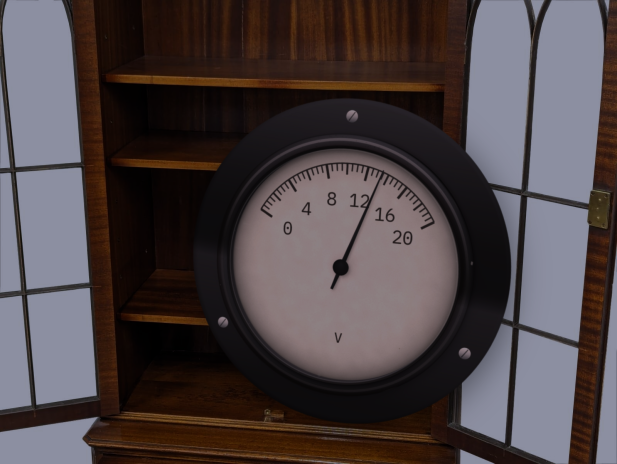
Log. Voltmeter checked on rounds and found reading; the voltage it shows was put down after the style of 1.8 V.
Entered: 13.5 V
